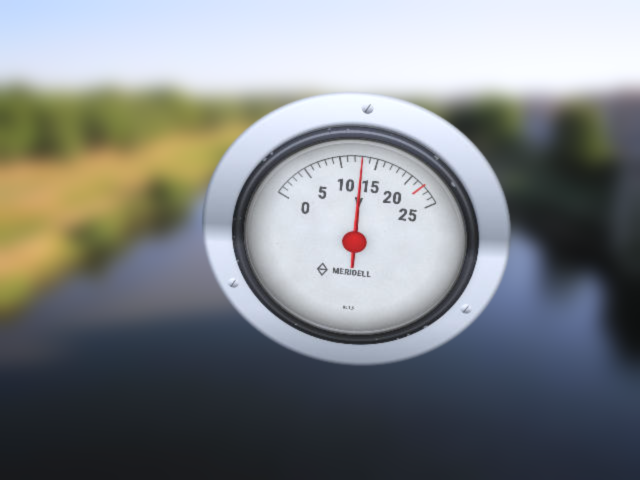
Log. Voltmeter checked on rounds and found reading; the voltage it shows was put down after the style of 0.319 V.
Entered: 13 V
